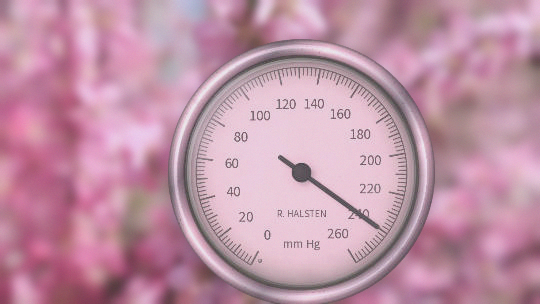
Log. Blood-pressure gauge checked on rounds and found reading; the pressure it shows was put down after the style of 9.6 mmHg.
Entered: 240 mmHg
